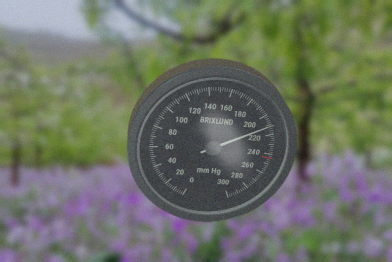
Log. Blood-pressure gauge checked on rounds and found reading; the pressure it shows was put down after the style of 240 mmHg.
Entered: 210 mmHg
